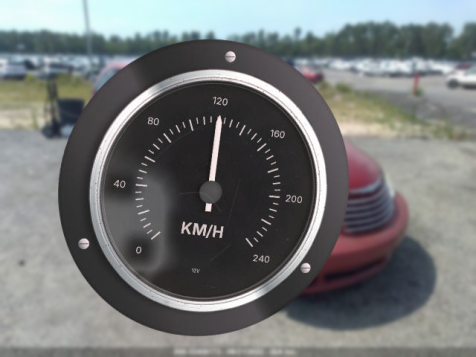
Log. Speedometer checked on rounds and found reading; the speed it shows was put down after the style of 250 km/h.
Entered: 120 km/h
